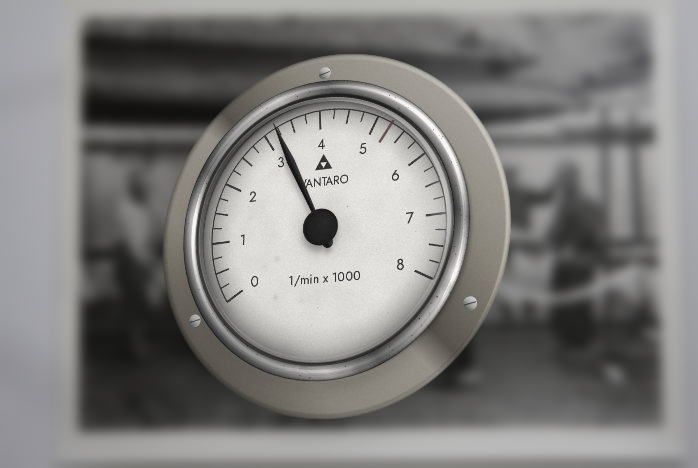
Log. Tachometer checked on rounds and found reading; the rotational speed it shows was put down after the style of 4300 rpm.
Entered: 3250 rpm
